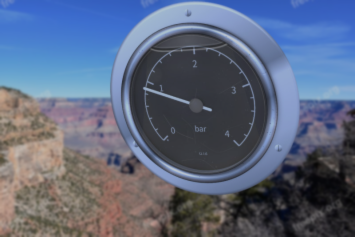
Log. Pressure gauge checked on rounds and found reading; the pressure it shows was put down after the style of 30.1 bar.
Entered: 0.9 bar
